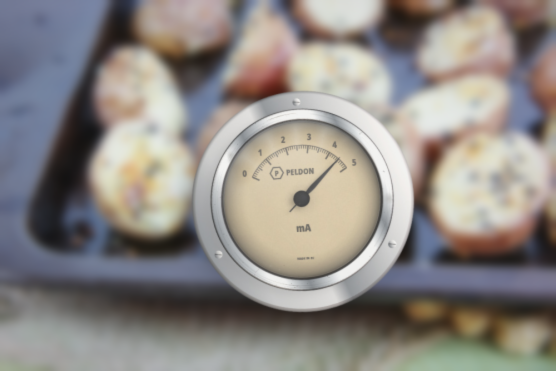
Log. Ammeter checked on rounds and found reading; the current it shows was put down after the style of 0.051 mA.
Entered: 4.5 mA
